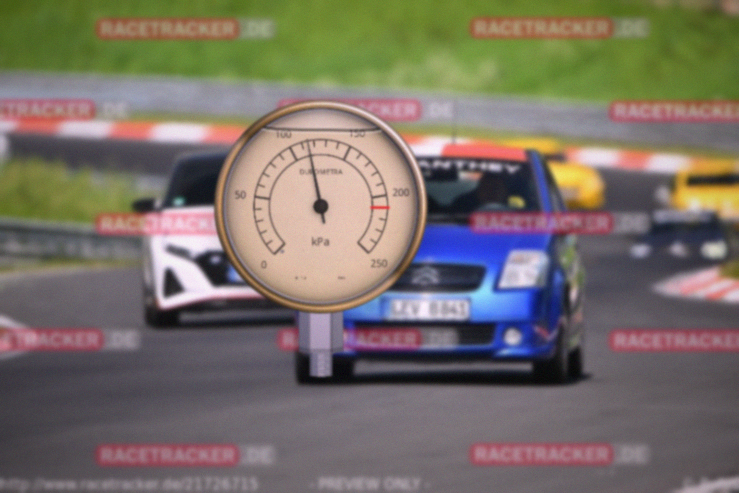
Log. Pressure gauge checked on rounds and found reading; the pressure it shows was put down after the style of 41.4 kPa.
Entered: 115 kPa
